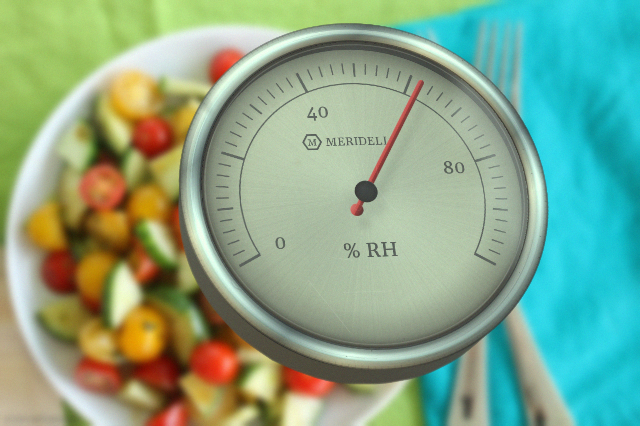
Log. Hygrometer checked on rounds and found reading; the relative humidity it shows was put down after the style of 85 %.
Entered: 62 %
